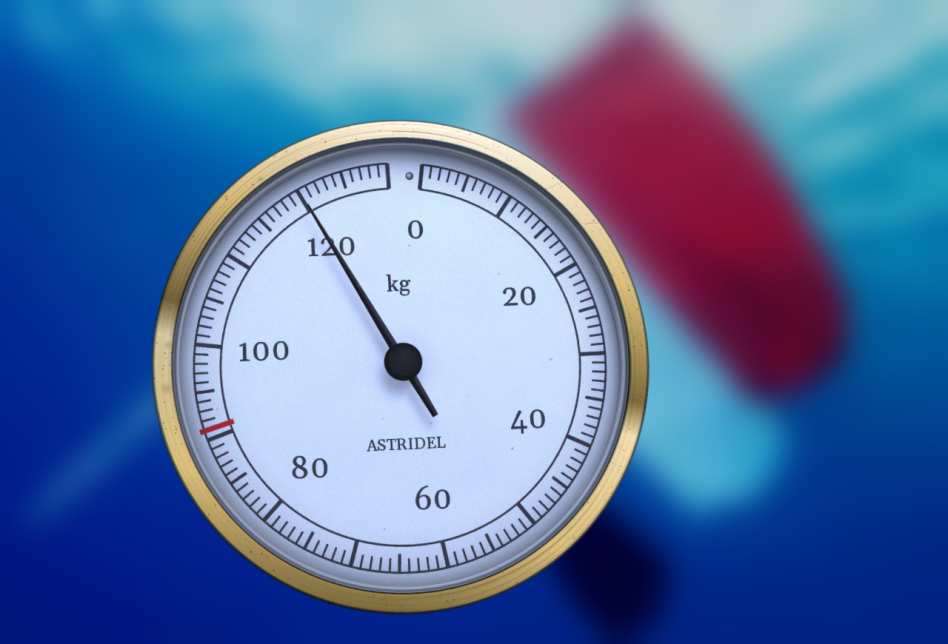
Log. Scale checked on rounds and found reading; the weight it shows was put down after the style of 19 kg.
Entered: 120 kg
